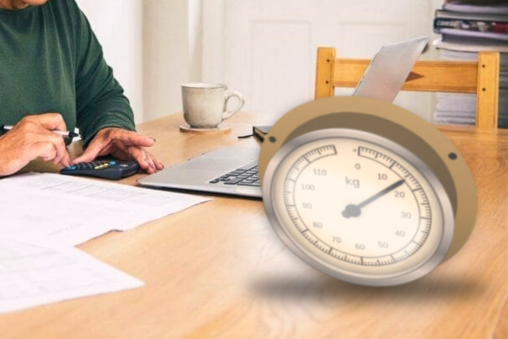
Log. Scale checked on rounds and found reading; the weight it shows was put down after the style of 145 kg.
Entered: 15 kg
